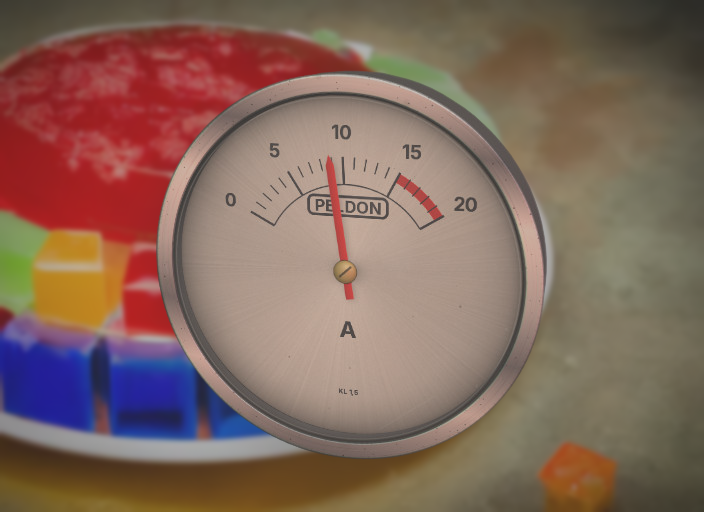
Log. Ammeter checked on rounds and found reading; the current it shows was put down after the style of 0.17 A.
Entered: 9 A
